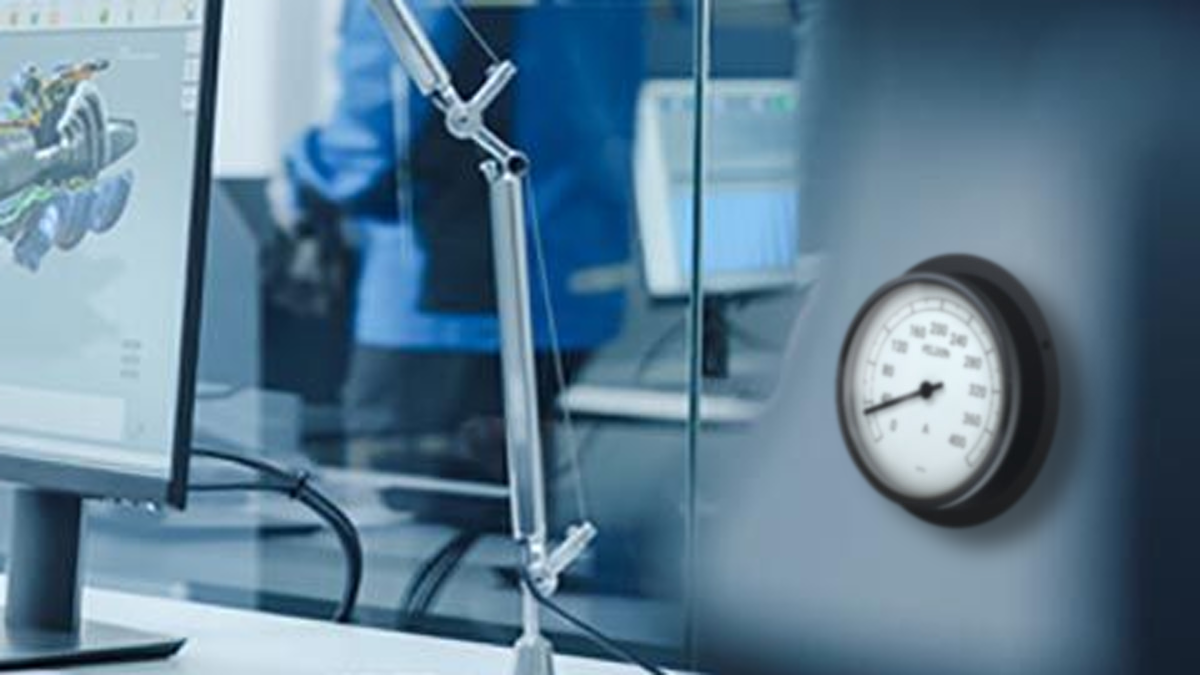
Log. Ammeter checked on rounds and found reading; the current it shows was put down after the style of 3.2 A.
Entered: 30 A
